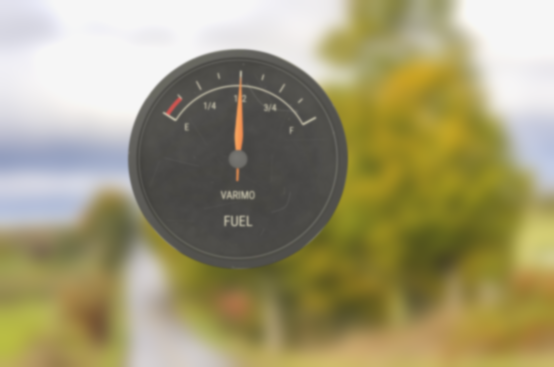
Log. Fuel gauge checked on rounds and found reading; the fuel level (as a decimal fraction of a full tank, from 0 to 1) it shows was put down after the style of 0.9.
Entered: 0.5
